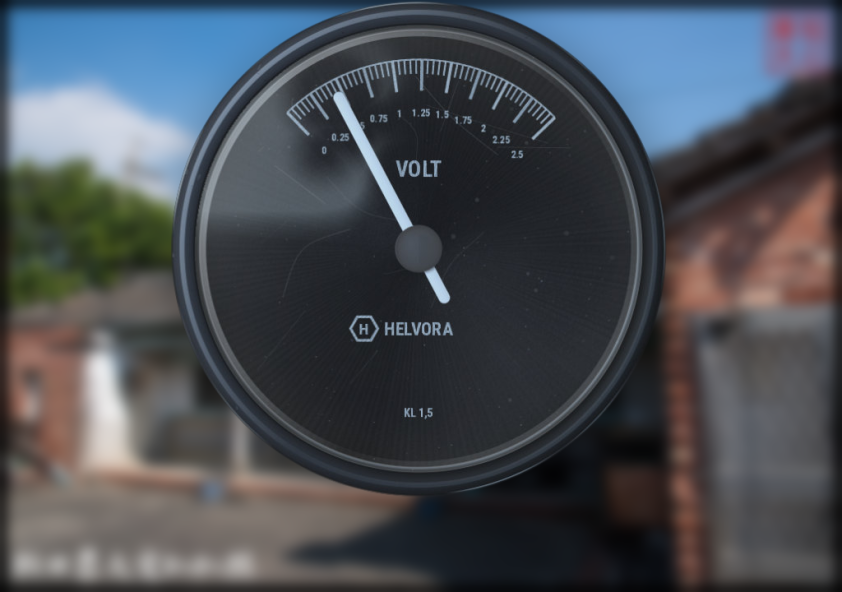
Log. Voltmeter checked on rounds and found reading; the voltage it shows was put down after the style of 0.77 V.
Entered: 0.45 V
